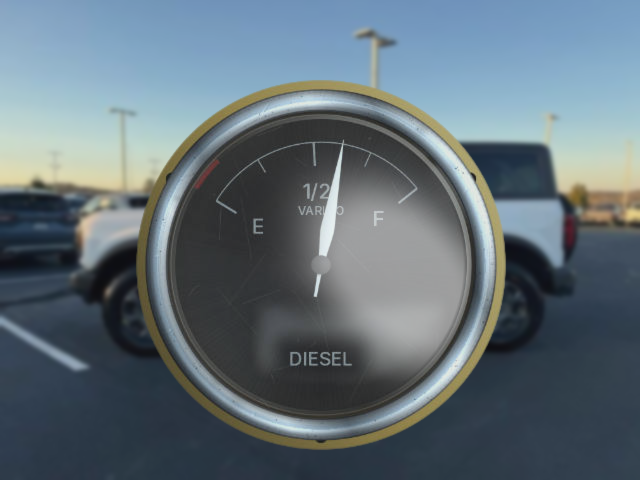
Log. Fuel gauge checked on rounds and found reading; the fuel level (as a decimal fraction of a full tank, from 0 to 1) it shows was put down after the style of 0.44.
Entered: 0.625
